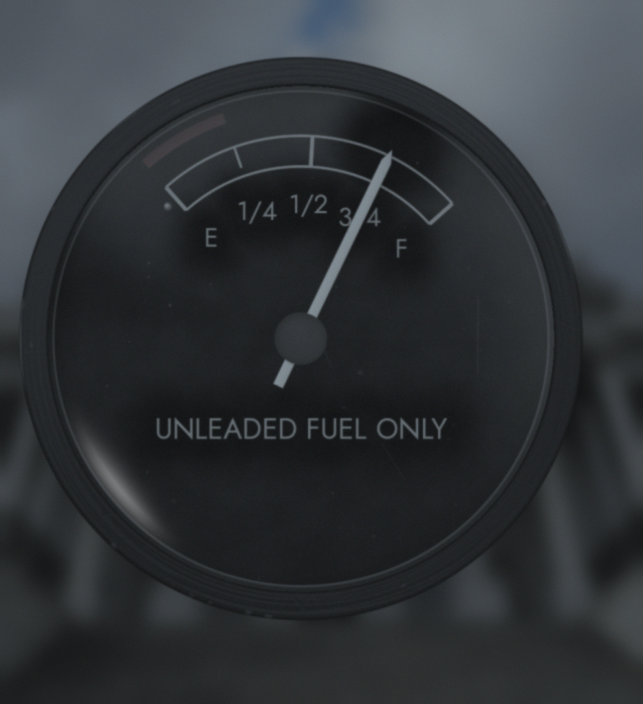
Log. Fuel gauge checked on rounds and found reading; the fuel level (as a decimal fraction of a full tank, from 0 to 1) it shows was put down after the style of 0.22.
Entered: 0.75
